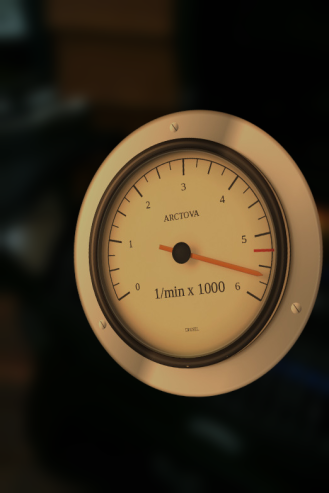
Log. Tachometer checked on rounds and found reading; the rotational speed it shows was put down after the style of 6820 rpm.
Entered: 5625 rpm
